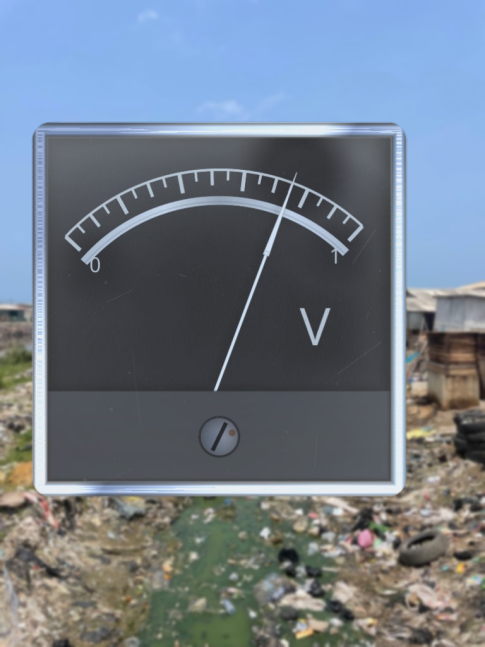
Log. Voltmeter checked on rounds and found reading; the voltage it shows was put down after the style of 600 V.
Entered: 0.75 V
